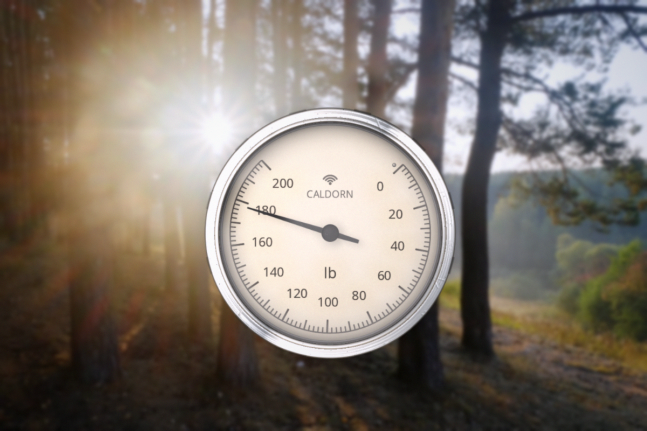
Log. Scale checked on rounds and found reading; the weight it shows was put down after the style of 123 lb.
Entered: 178 lb
